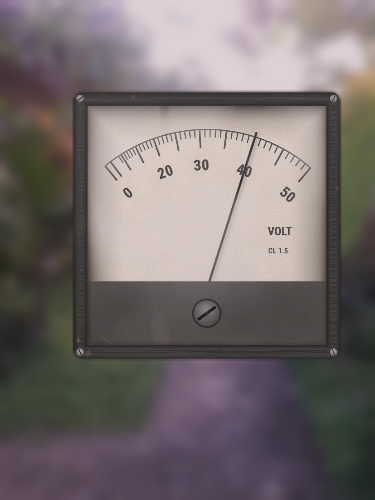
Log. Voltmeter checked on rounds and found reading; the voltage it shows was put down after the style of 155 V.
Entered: 40 V
